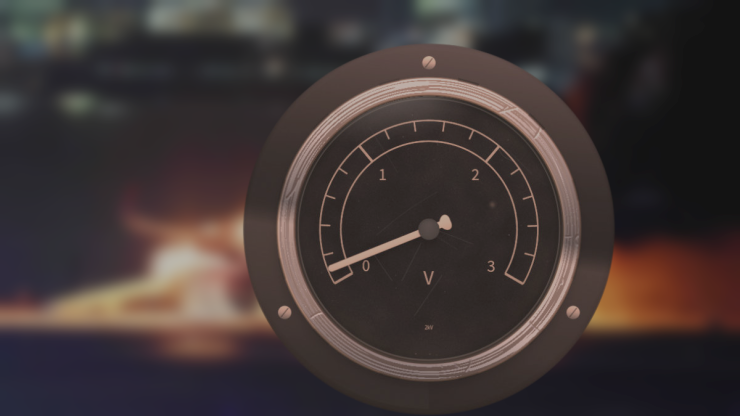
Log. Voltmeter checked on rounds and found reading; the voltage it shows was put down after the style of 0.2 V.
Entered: 0.1 V
